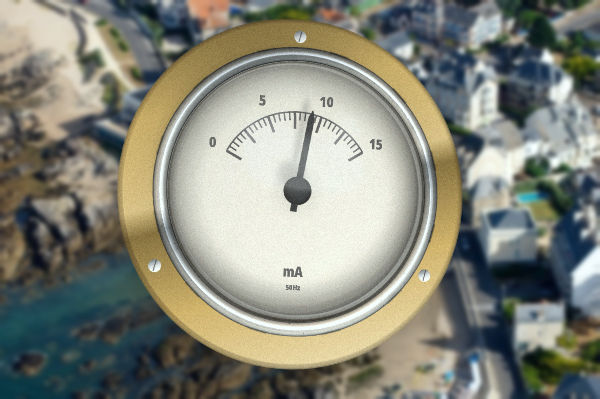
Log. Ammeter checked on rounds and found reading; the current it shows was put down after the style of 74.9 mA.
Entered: 9 mA
